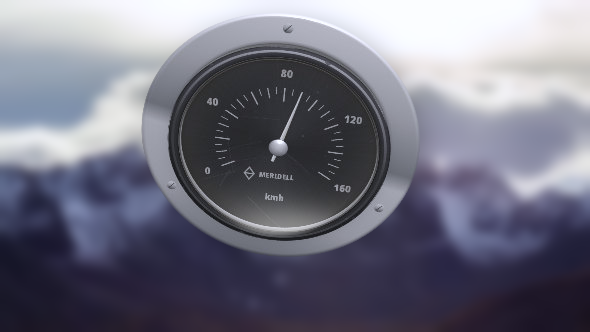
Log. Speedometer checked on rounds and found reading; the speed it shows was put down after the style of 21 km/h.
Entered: 90 km/h
